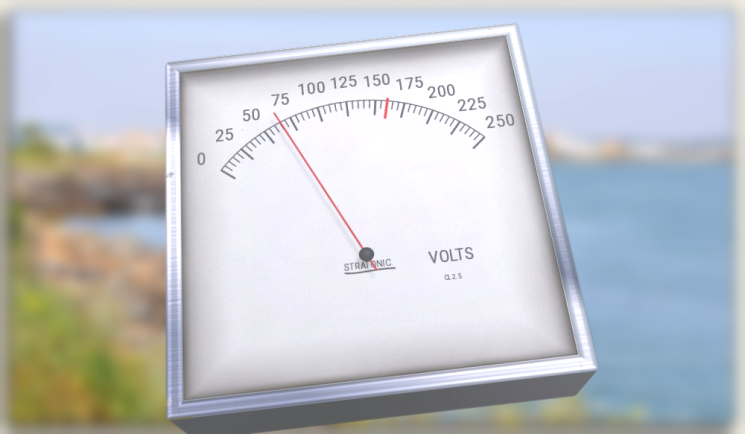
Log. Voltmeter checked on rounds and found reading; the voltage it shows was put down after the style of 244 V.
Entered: 65 V
